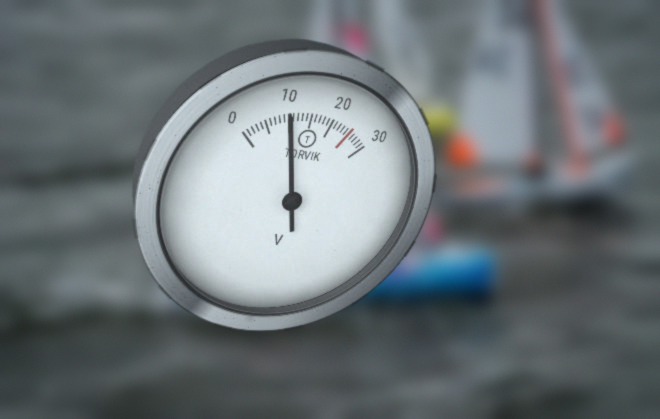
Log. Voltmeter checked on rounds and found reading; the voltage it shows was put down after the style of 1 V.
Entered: 10 V
